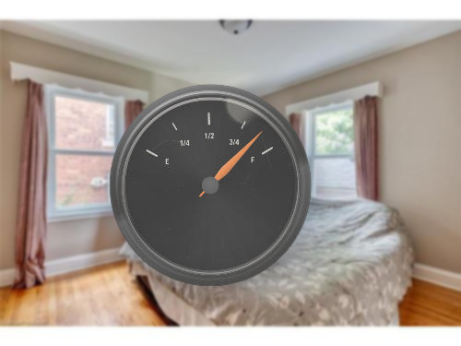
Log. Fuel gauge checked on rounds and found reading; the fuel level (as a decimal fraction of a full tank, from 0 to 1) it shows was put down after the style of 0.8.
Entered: 0.875
